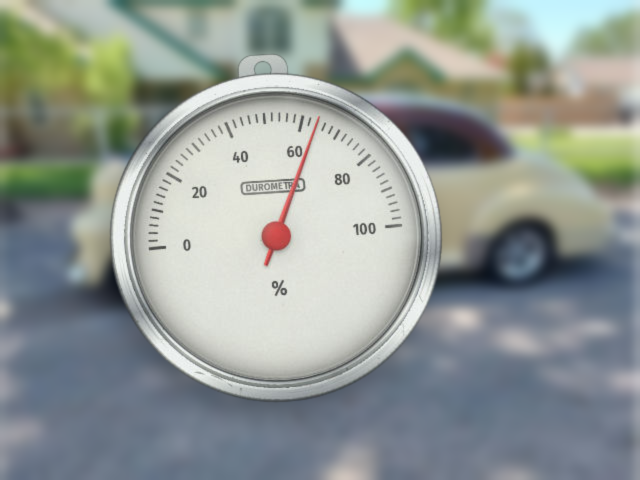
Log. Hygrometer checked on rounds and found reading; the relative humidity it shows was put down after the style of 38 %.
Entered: 64 %
